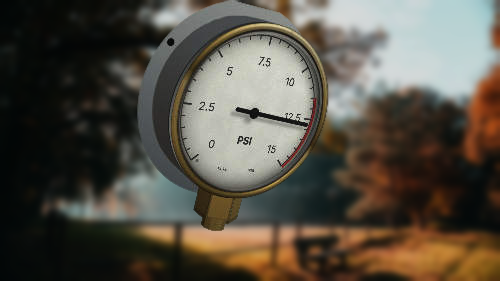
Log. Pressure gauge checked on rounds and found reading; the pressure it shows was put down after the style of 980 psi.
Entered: 12.75 psi
